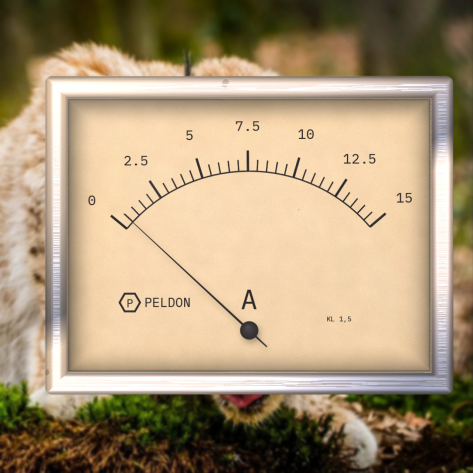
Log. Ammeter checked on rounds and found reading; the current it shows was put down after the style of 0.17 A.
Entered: 0.5 A
